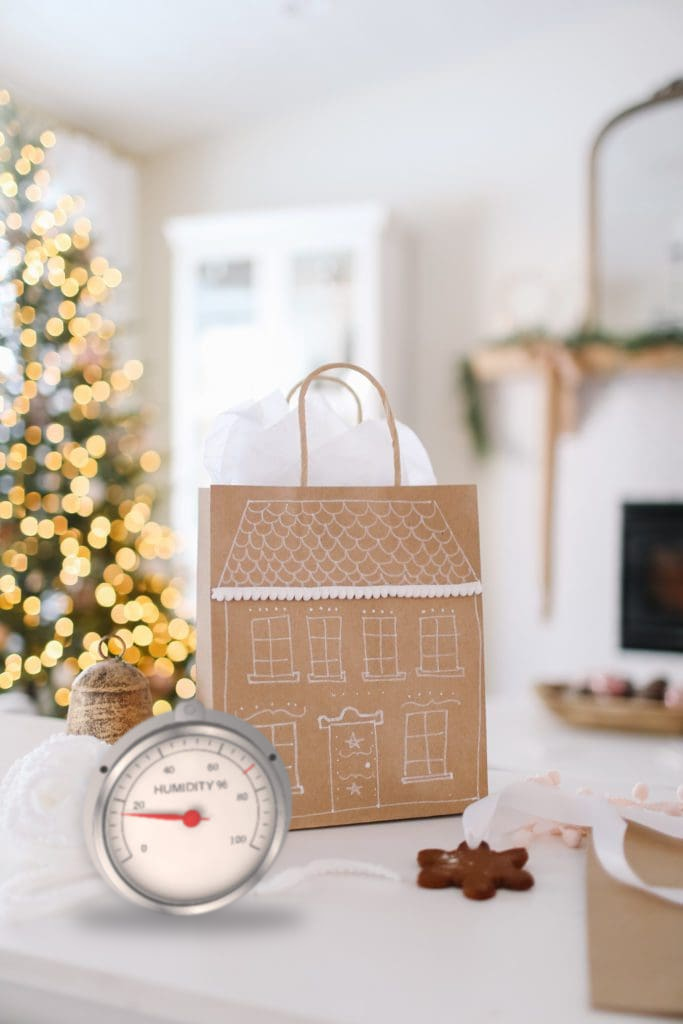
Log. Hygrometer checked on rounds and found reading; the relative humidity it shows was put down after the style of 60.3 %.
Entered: 16 %
